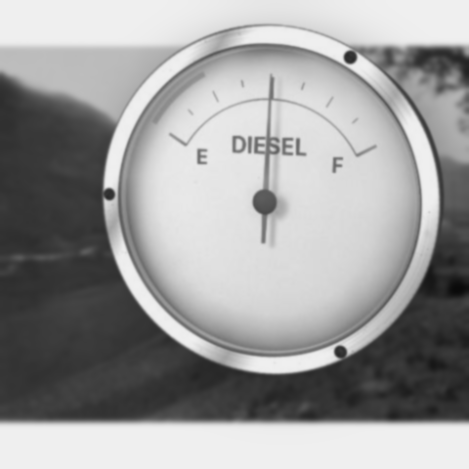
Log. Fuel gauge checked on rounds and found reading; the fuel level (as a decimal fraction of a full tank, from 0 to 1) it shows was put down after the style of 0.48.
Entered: 0.5
